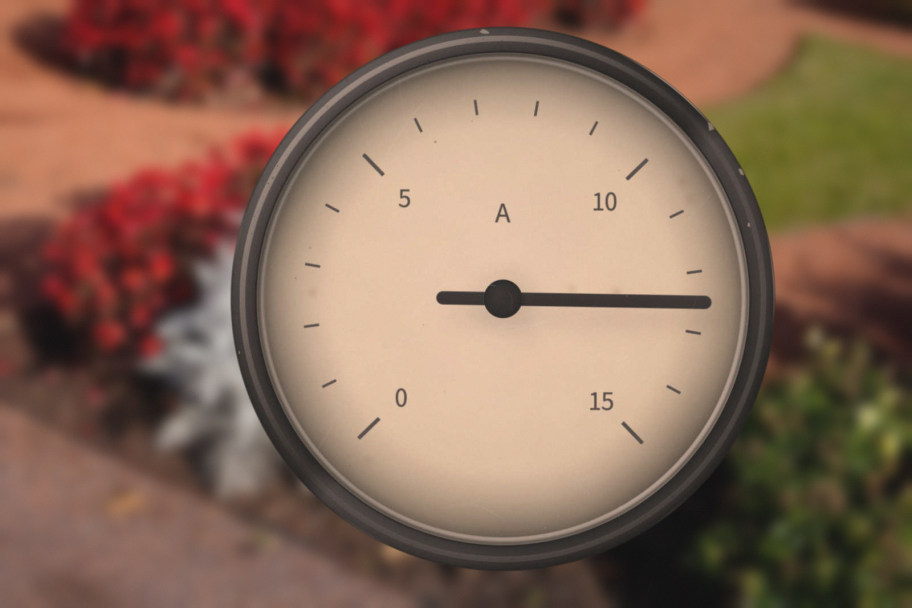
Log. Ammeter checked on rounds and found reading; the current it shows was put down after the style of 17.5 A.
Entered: 12.5 A
